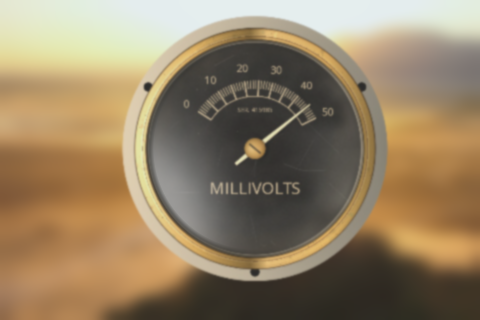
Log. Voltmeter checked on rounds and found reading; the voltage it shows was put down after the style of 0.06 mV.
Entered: 45 mV
